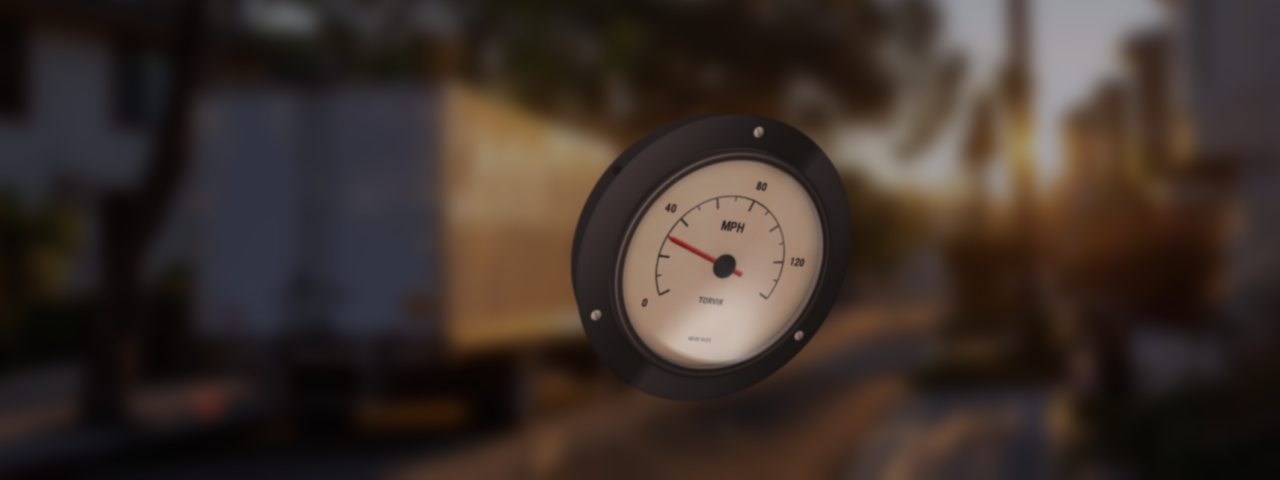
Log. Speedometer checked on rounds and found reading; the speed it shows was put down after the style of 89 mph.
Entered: 30 mph
